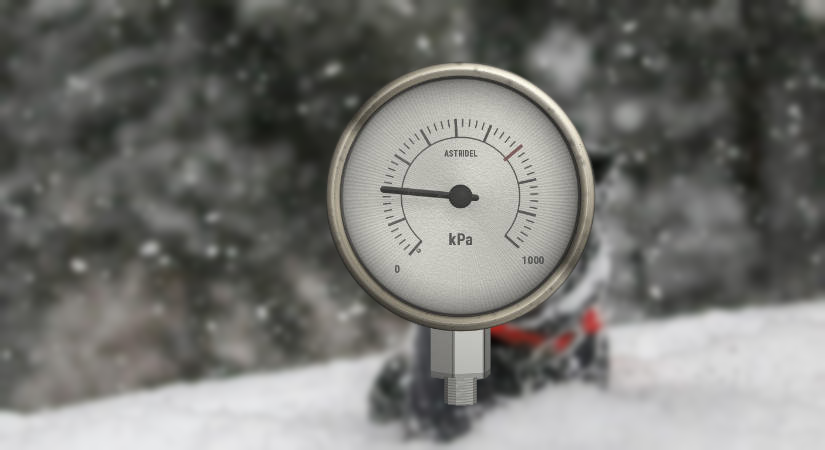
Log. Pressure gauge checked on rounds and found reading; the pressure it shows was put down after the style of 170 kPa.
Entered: 200 kPa
